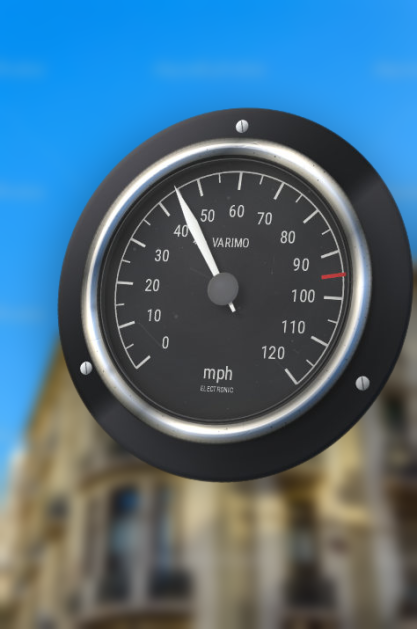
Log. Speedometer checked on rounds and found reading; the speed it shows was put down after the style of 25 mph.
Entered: 45 mph
